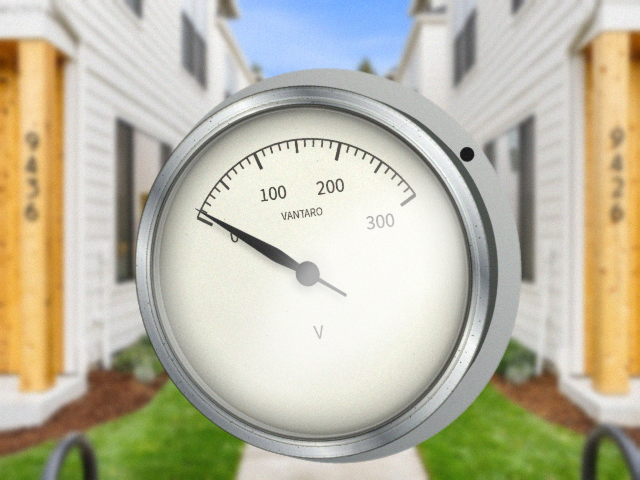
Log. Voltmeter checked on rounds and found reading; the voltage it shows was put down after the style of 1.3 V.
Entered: 10 V
